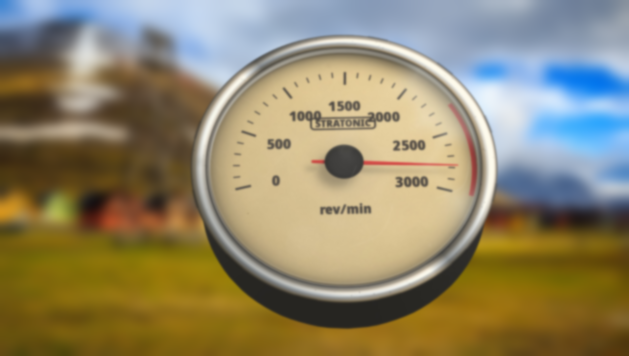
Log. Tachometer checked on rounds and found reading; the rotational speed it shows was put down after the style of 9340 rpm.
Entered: 2800 rpm
